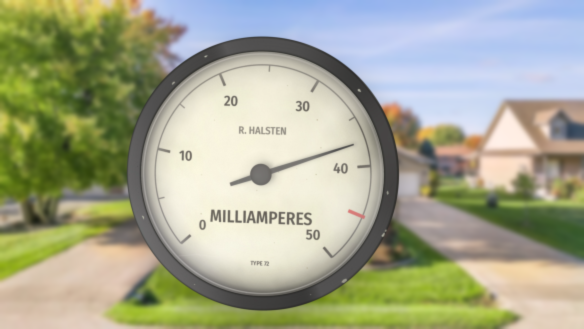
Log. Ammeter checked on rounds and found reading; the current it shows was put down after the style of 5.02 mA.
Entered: 37.5 mA
